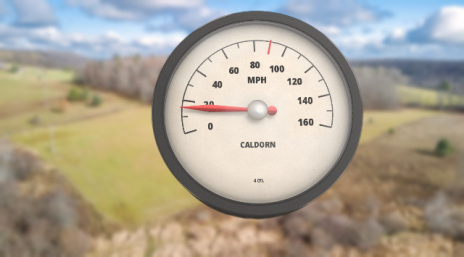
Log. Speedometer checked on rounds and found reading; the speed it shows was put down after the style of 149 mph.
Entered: 15 mph
